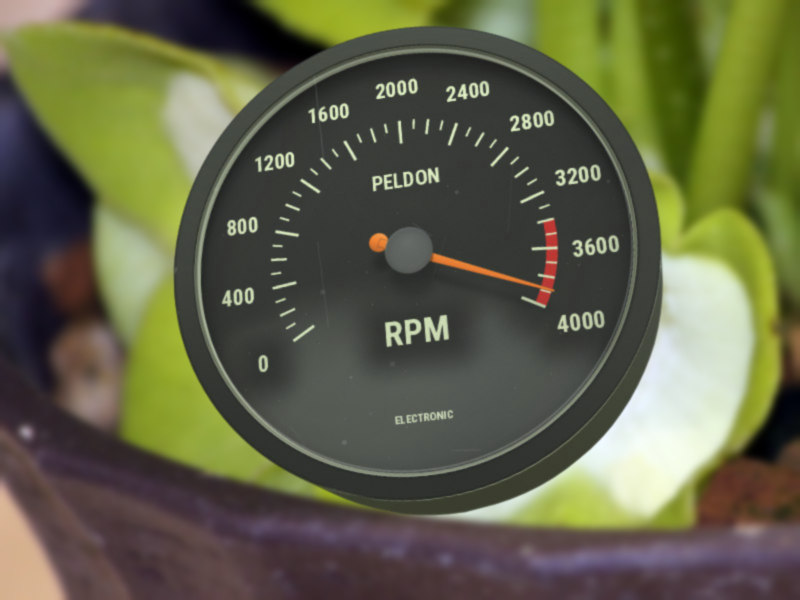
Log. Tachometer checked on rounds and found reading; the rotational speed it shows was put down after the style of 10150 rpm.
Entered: 3900 rpm
